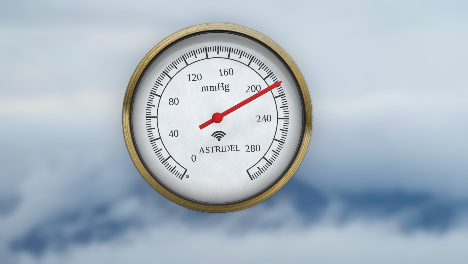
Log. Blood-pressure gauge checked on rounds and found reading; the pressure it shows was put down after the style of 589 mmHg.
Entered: 210 mmHg
